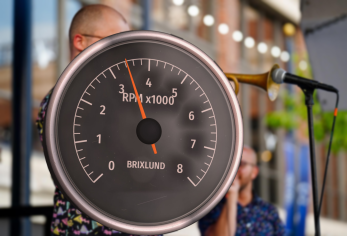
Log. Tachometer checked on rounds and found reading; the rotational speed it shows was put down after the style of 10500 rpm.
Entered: 3400 rpm
